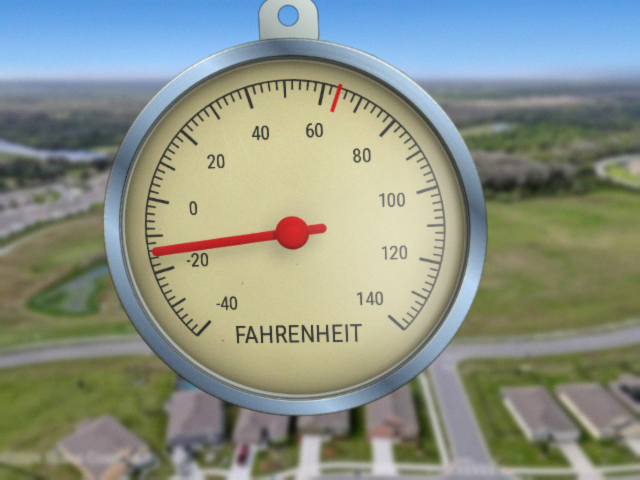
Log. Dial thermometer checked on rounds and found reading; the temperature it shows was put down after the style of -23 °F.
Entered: -14 °F
